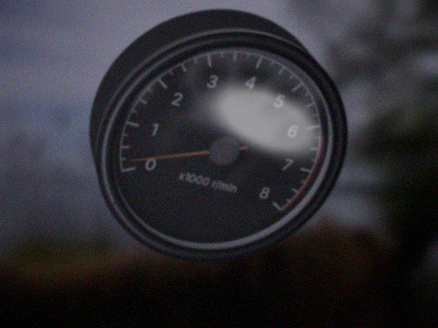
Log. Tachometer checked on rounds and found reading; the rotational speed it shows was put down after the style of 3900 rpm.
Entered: 250 rpm
